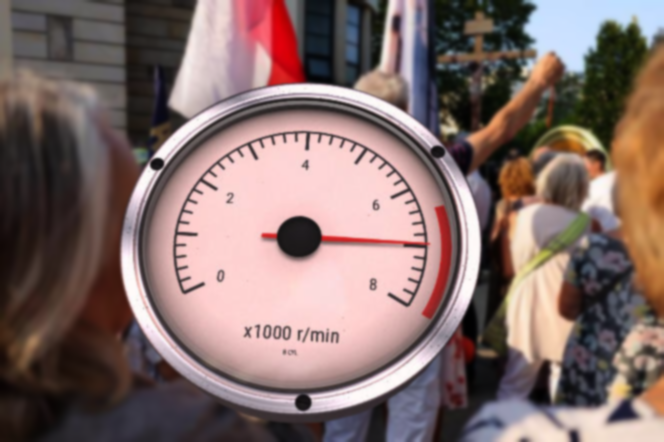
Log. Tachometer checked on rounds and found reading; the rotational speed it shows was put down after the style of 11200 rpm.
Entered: 7000 rpm
